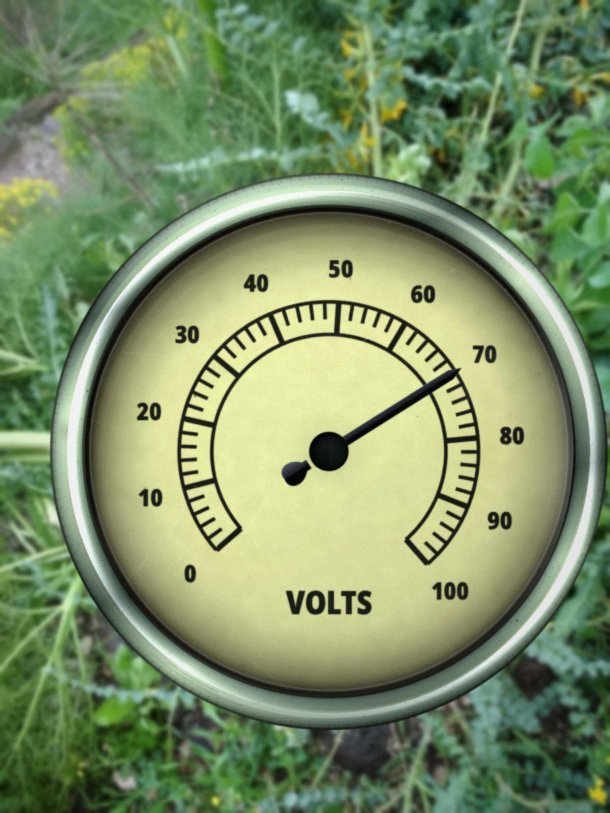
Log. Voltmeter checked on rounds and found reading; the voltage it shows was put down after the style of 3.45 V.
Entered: 70 V
